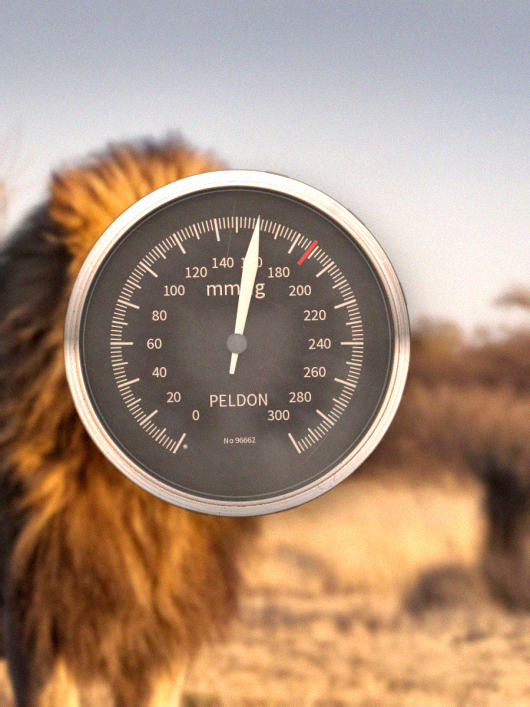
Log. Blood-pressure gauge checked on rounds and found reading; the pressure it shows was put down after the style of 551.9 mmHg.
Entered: 160 mmHg
